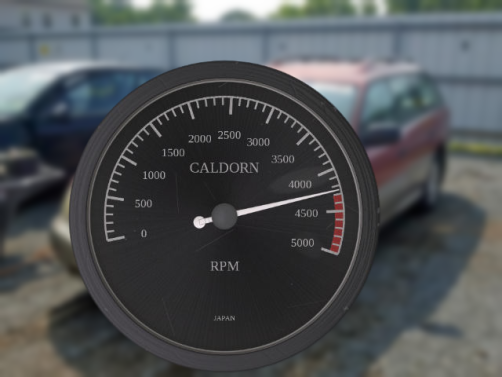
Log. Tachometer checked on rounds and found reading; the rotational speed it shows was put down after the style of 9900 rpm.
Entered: 4250 rpm
